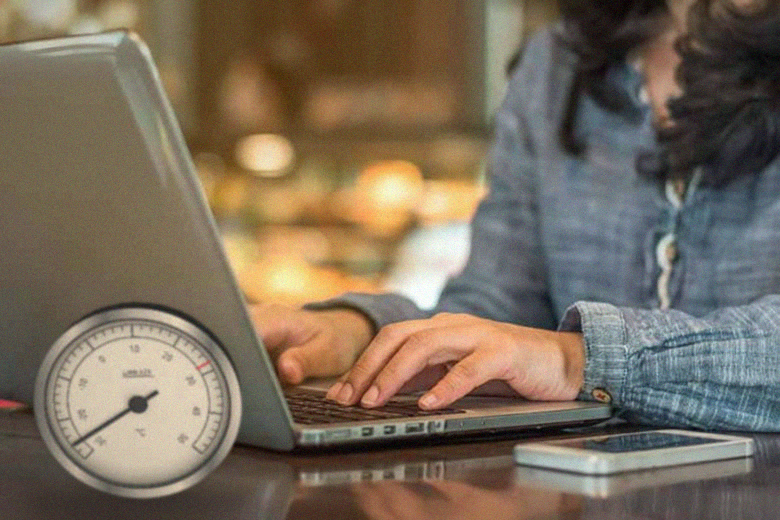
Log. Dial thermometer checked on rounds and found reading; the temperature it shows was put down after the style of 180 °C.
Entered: -26 °C
